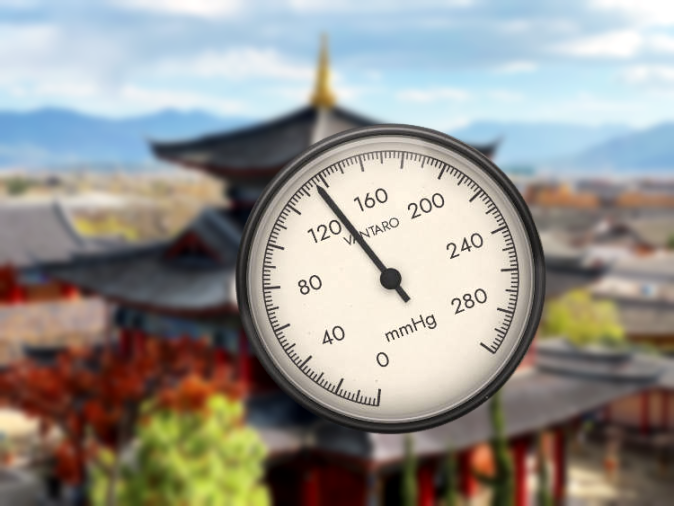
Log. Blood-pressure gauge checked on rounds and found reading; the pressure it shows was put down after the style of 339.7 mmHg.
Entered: 136 mmHg
